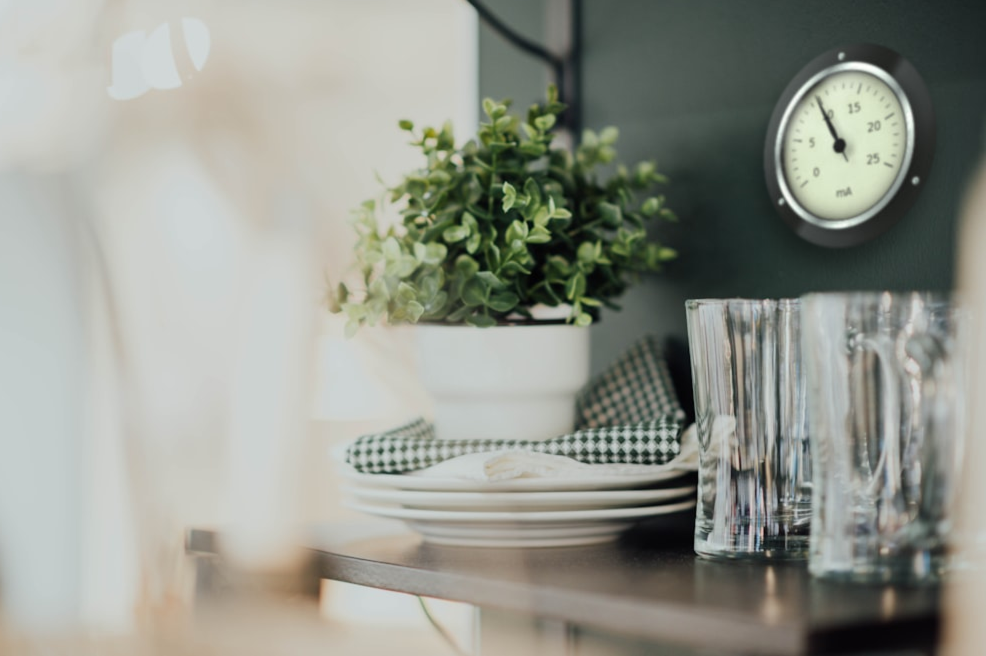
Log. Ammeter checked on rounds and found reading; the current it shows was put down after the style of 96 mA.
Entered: 10 mA
